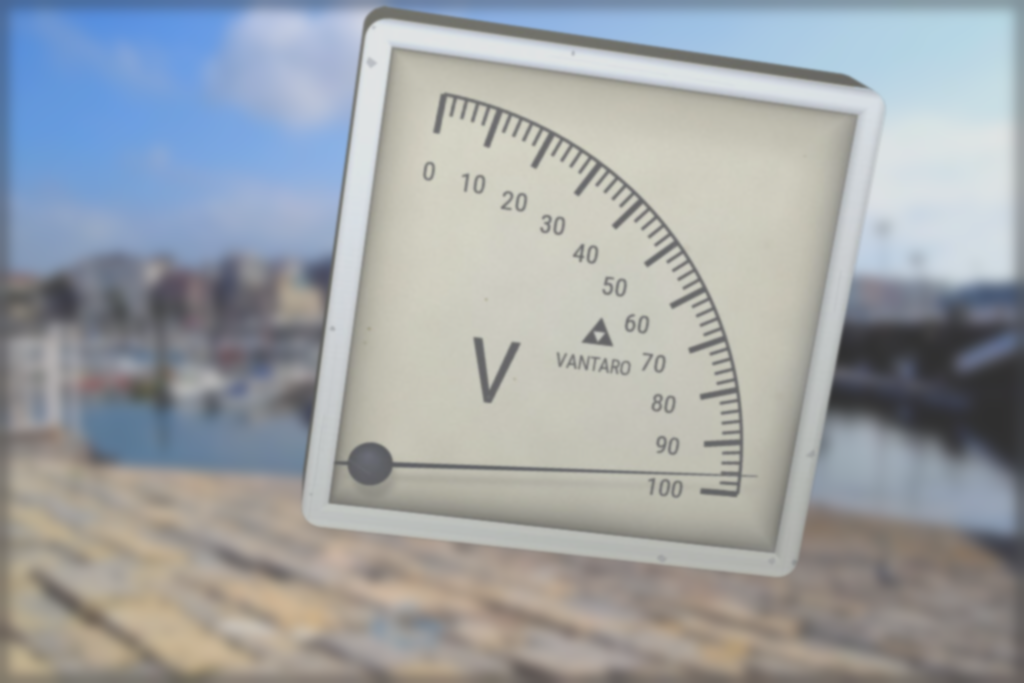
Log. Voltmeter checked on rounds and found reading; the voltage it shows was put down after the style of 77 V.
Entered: 96 V
